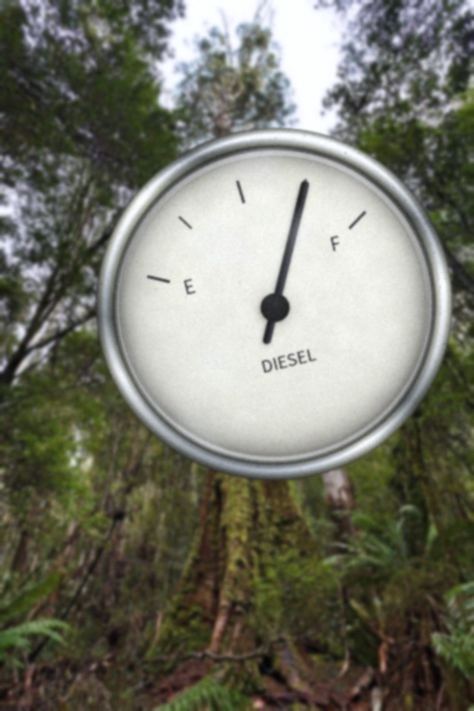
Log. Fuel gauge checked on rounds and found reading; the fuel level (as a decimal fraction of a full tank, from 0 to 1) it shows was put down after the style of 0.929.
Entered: 0.75
